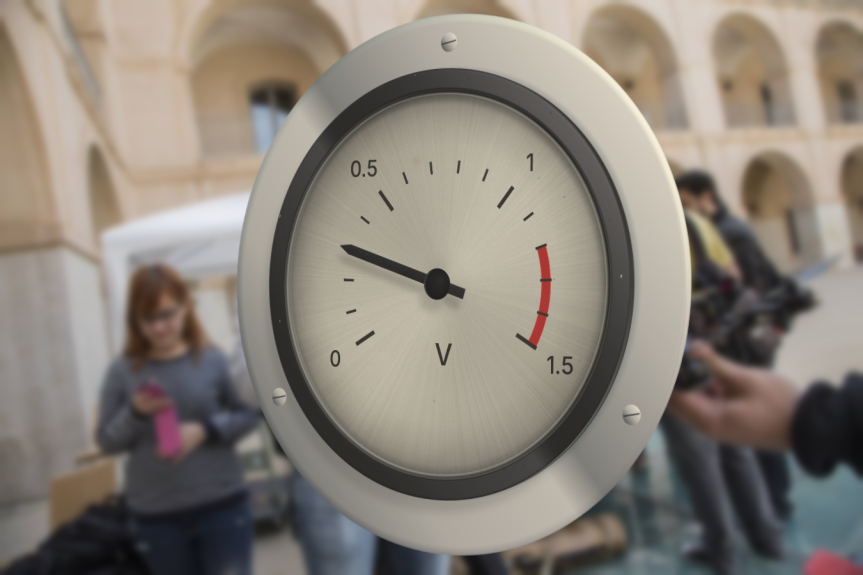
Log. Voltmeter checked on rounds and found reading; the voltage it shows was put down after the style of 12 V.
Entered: 0.3 V
